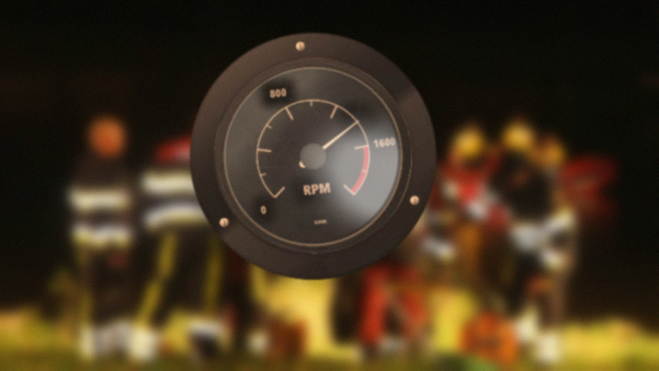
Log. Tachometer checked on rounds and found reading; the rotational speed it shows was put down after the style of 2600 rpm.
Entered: 1400 rpm
